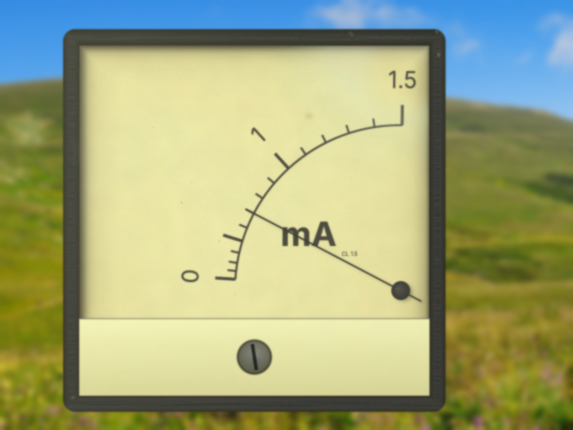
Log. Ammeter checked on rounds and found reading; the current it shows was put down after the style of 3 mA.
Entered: 0.7 mA
